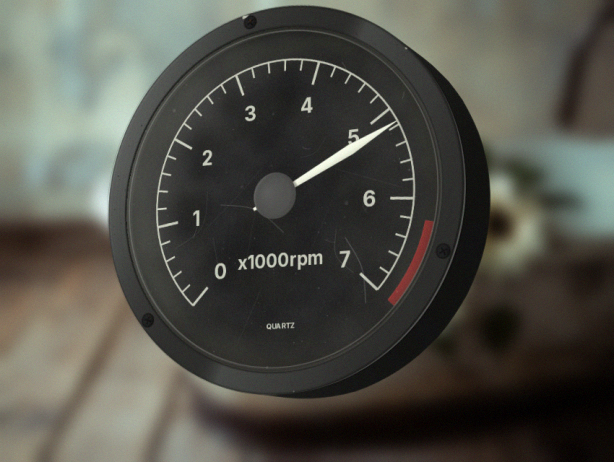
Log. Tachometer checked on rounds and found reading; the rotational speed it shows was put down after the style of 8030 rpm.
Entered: 5200 rpm
